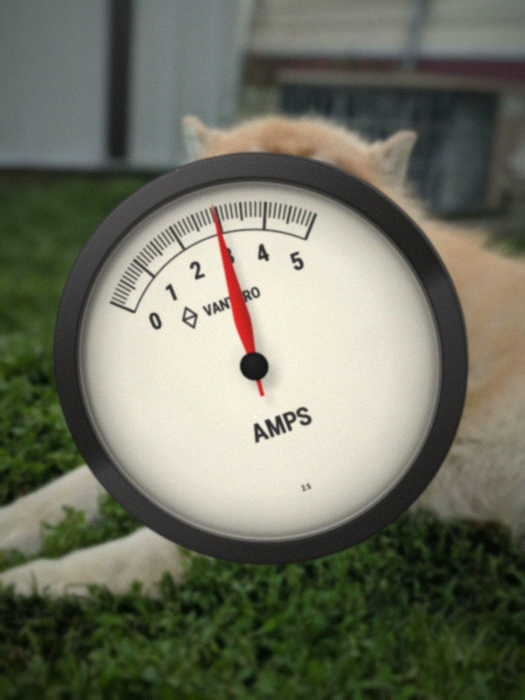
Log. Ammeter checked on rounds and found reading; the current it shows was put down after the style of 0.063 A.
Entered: 3 A
